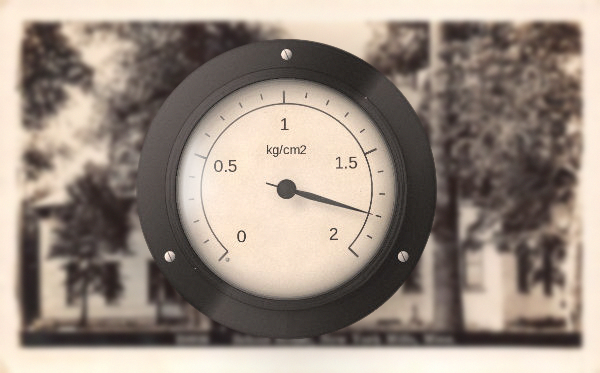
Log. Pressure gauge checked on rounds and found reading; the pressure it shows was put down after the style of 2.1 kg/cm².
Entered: 1.8 kg/cm²
